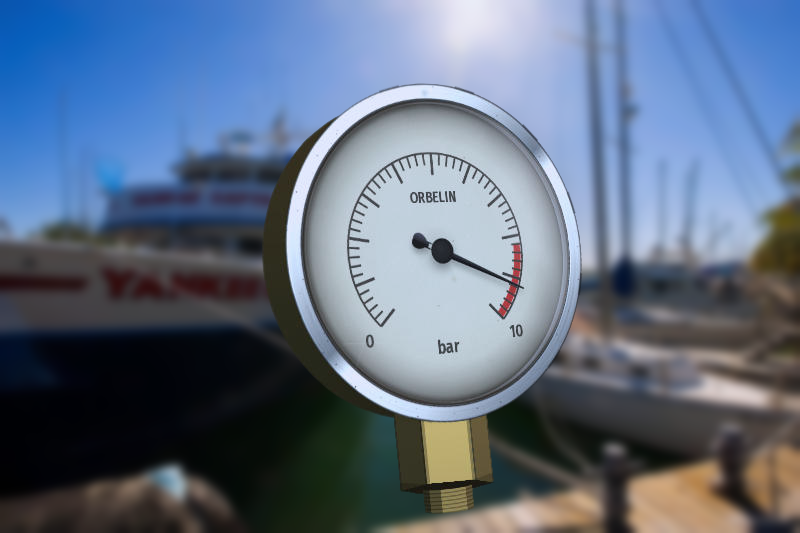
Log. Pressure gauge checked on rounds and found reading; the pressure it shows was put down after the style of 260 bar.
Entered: 9.2 bar
